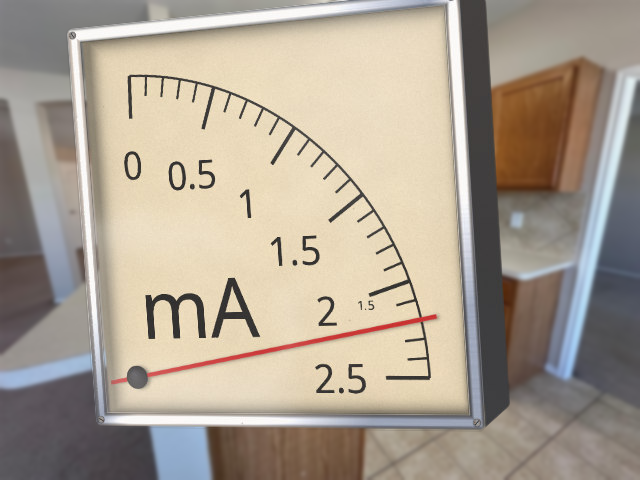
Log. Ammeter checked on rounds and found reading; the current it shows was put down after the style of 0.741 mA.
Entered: 2.2 mA
